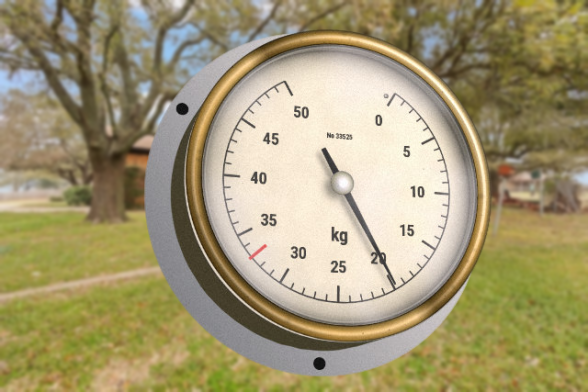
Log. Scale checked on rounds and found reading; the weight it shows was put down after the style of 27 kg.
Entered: 20 kg
